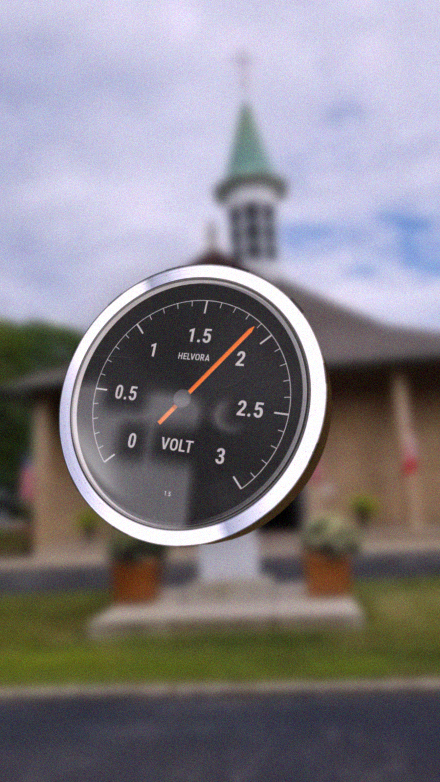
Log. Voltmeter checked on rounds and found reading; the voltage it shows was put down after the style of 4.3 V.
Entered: 1.9 V
